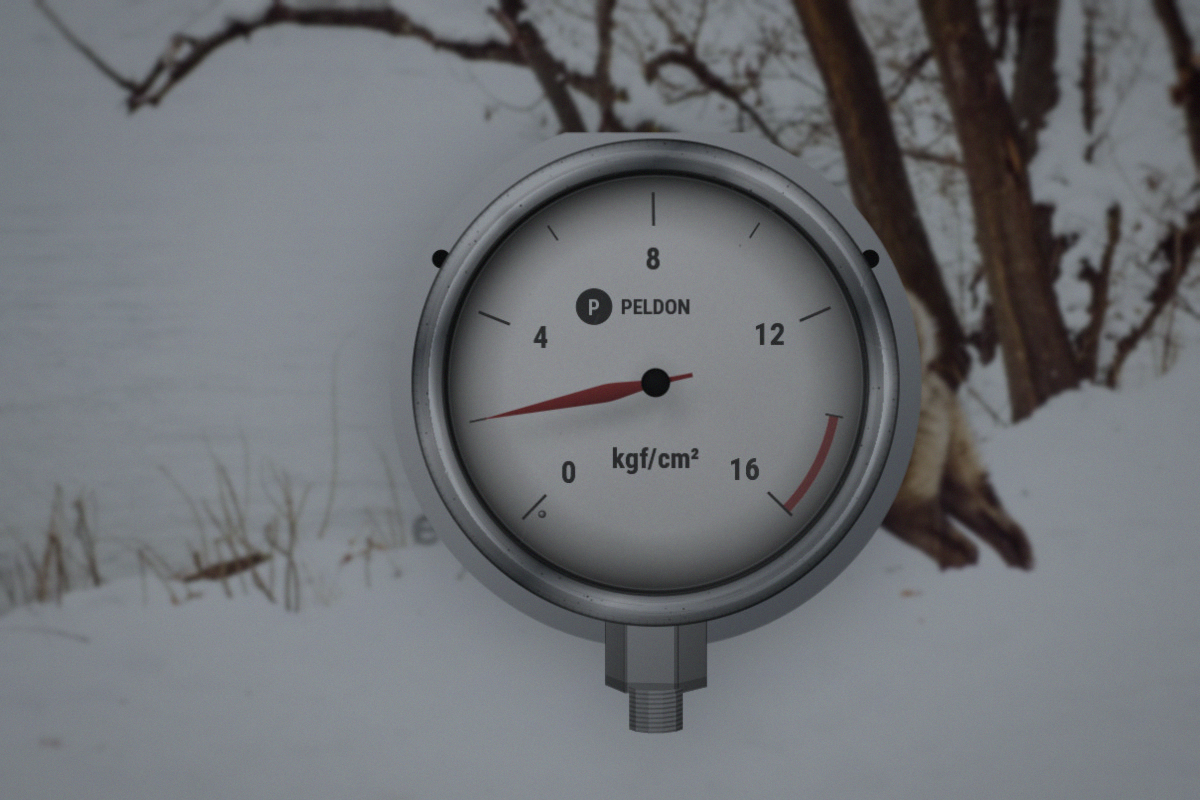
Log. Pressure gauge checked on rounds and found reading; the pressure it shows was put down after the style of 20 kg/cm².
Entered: 2 kg/cm²
